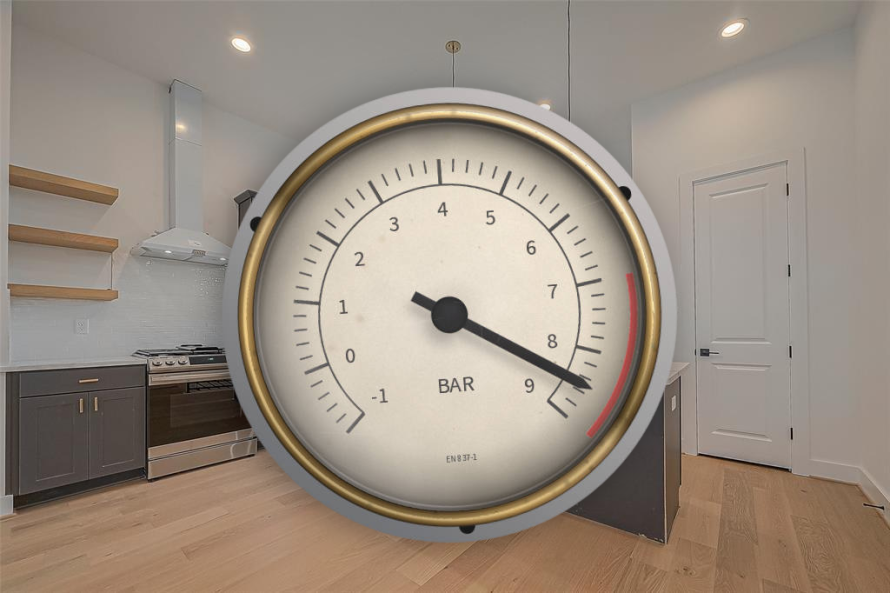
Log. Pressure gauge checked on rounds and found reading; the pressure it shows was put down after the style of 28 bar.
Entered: 8.5 bar
